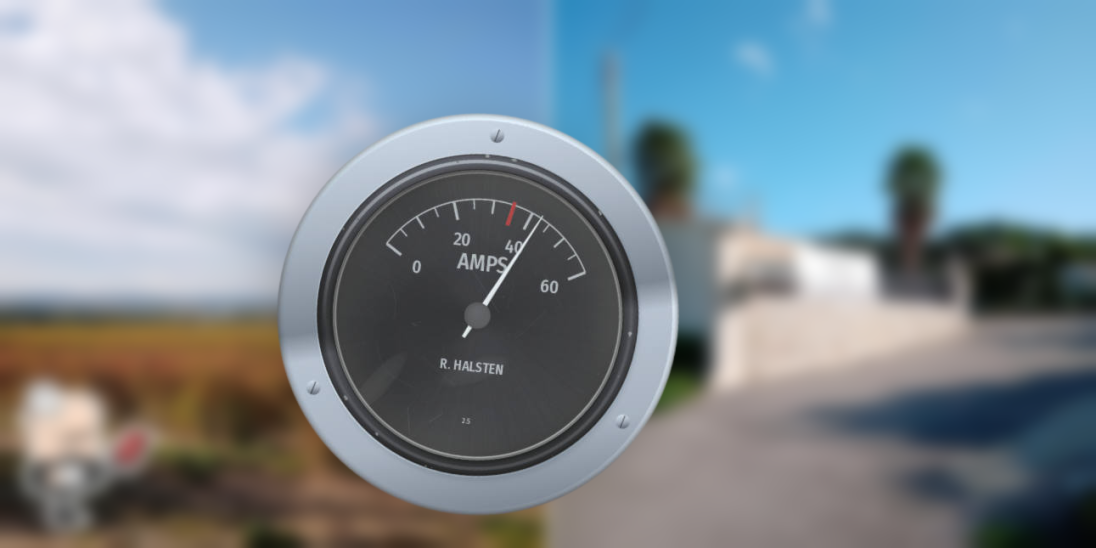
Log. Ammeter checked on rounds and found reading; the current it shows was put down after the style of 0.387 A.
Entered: 42.5 A
